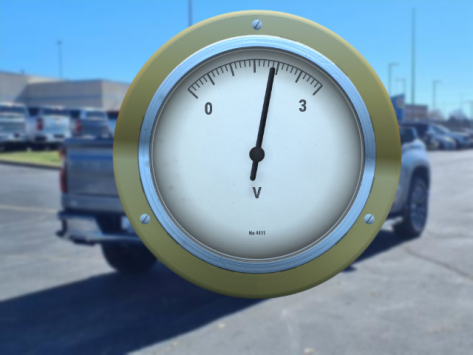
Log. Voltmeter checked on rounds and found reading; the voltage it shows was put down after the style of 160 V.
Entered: 1.9 V
